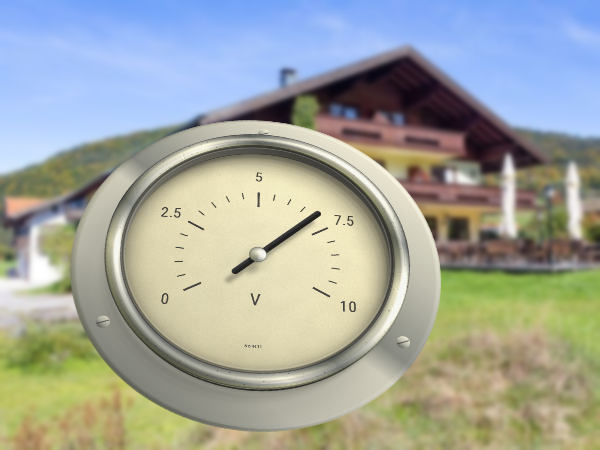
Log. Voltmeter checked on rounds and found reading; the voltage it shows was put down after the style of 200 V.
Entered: 7 V
